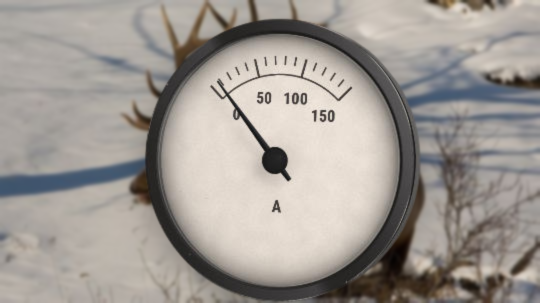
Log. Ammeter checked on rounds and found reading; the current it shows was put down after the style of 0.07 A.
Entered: 10 A
